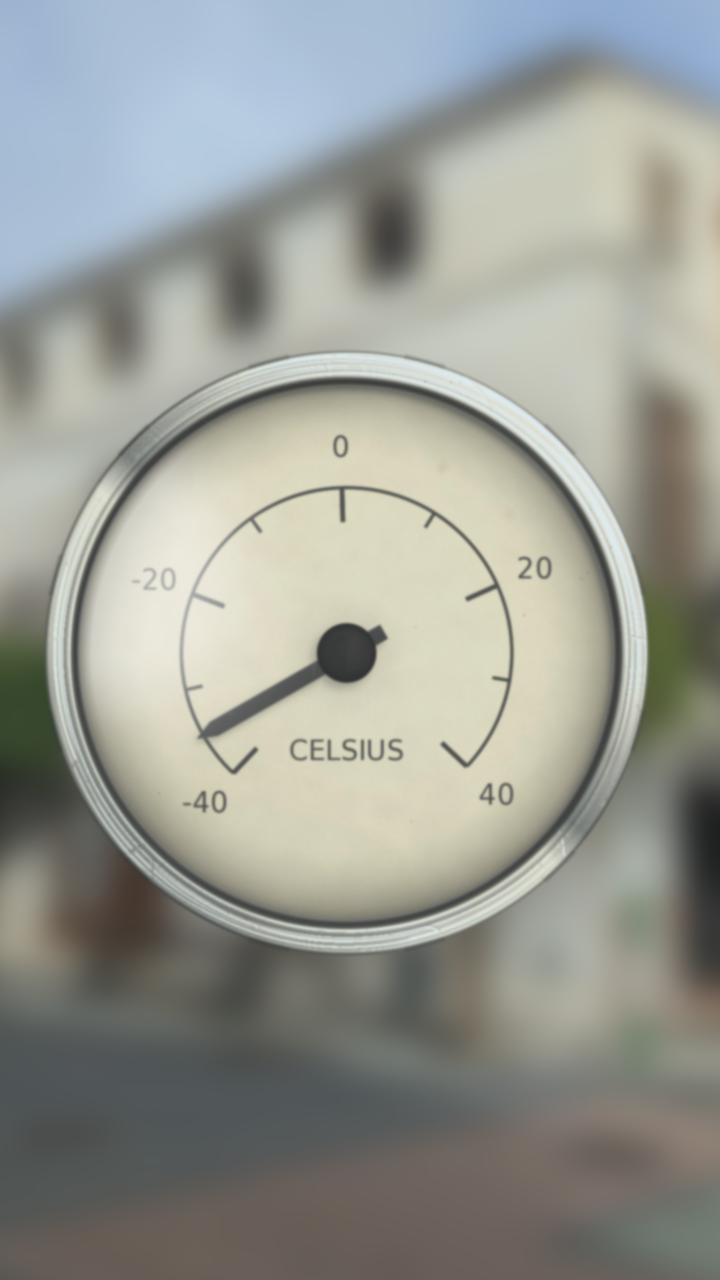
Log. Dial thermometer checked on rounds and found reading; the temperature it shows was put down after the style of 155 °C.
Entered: -35 °C
